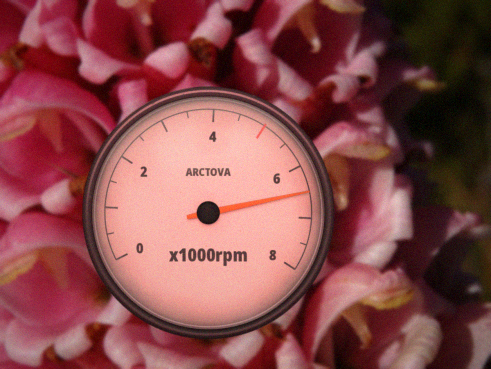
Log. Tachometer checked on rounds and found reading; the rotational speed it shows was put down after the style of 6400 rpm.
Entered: 6500 rpm
